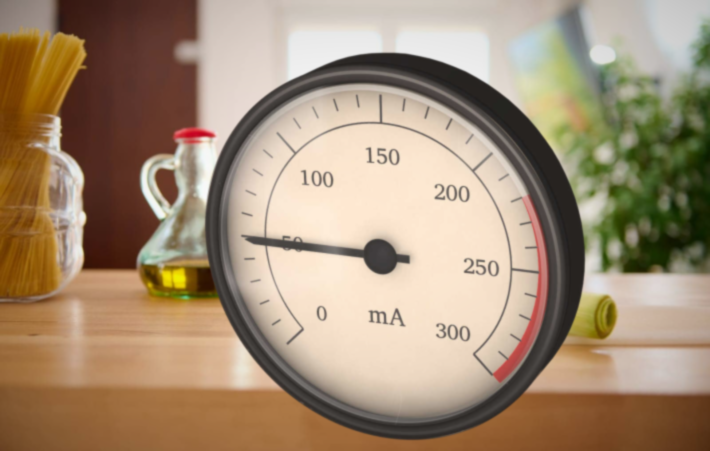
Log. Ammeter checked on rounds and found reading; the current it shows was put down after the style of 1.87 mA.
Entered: 50 mA
